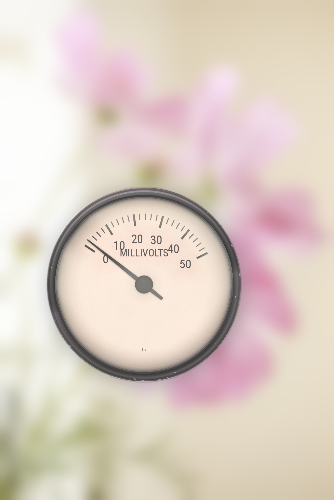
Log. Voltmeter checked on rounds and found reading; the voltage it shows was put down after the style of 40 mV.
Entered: 2 mV
